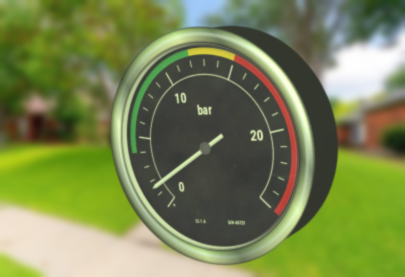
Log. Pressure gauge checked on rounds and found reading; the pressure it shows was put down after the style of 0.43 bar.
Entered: 1.5 bar
